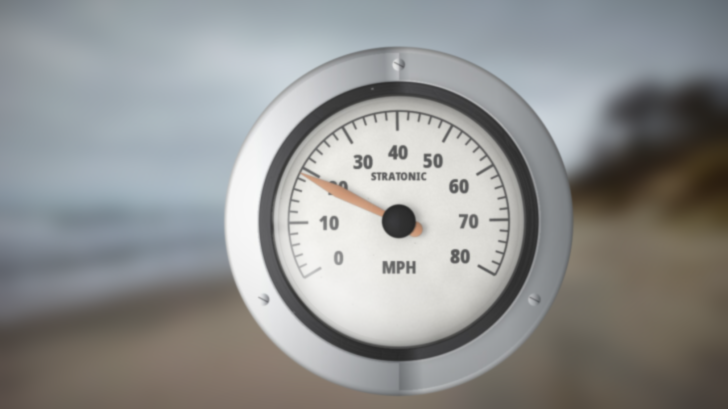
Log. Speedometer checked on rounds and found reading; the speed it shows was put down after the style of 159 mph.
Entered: 19 mph
